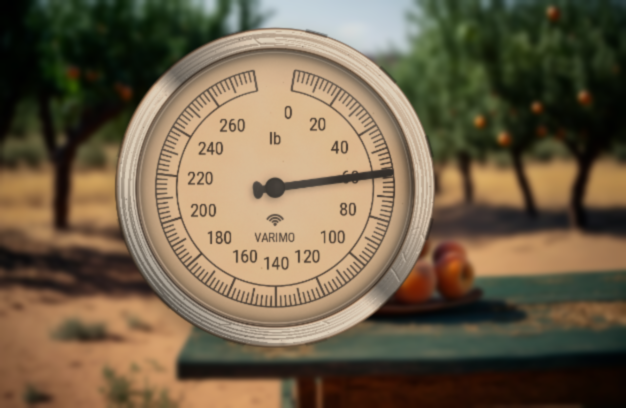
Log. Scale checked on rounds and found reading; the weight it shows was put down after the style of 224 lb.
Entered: 60 lb
